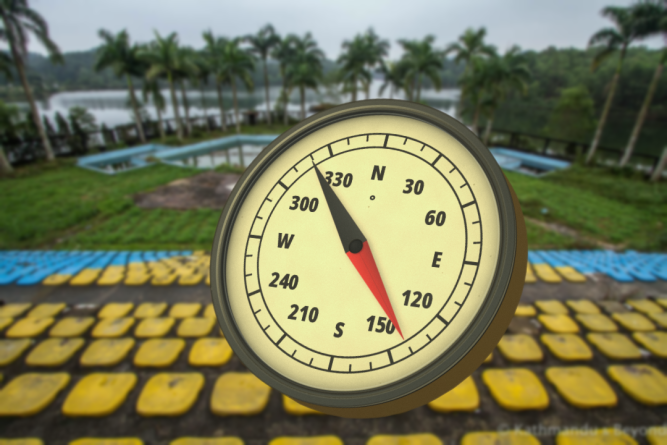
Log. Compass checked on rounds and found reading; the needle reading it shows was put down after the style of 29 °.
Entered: 140 °
